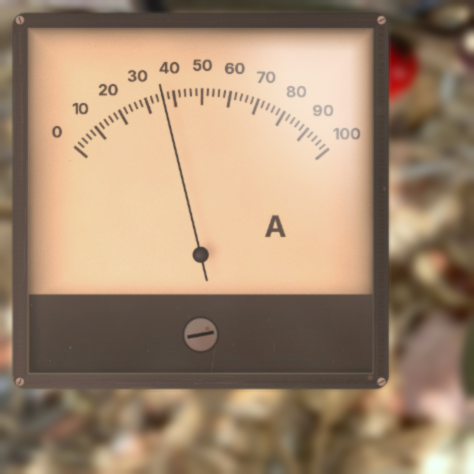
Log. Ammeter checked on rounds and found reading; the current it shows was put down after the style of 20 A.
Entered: 36 A
